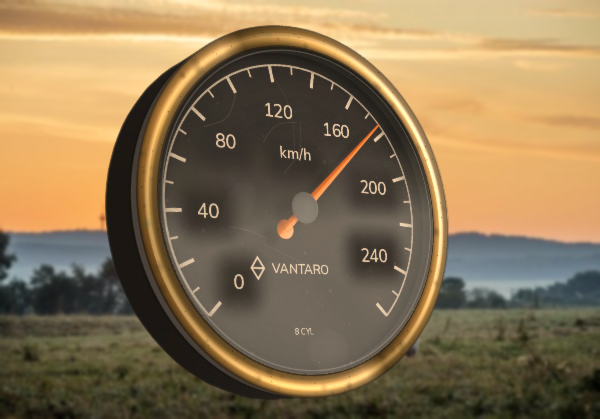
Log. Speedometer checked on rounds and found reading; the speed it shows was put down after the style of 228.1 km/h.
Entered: 175 km/h
